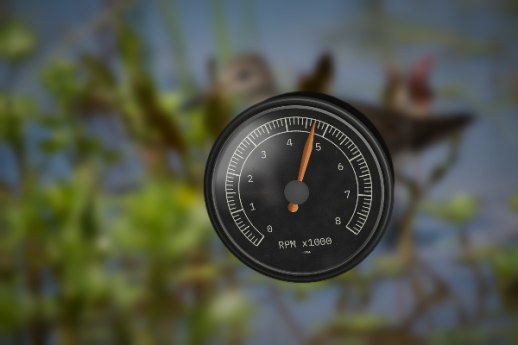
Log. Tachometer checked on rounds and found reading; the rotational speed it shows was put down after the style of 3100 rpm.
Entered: 4700 rpm
